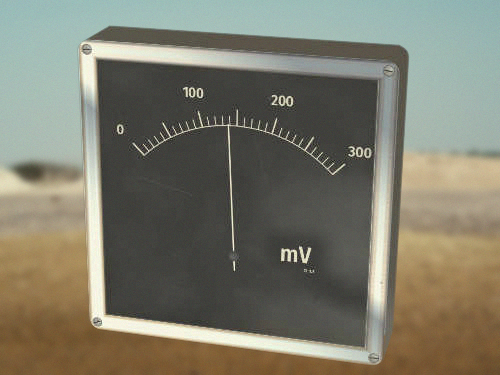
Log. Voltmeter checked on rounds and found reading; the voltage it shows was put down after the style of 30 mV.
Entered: 140 mV
